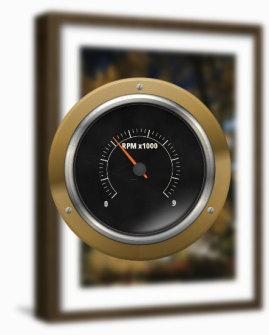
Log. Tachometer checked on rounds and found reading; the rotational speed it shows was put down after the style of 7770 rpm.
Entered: 3200 rpm
